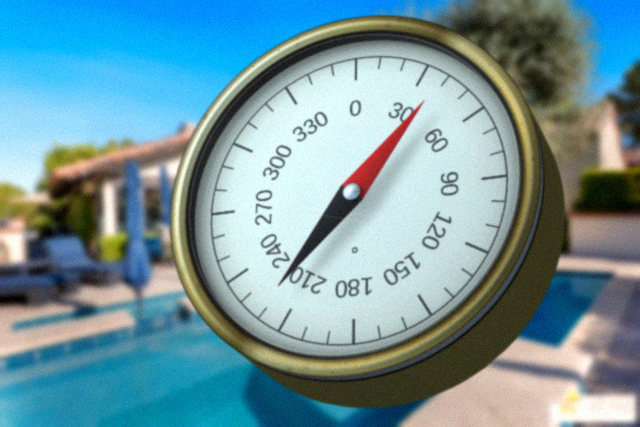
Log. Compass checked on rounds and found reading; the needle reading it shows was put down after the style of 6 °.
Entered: 40 °
